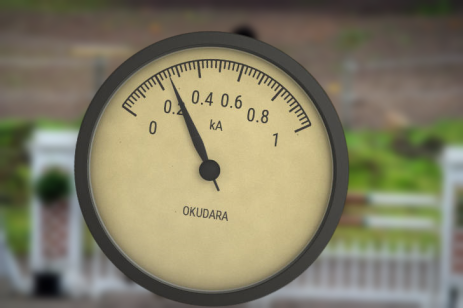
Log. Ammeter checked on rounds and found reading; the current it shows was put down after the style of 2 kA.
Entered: 0.26 kA
